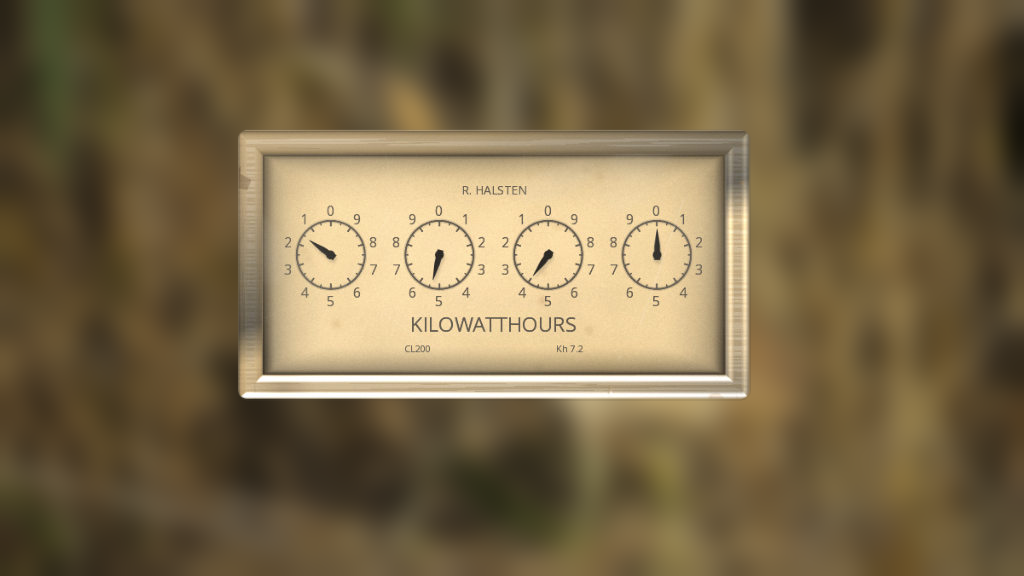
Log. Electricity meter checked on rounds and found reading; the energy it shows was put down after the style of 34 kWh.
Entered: 1540 kWh
